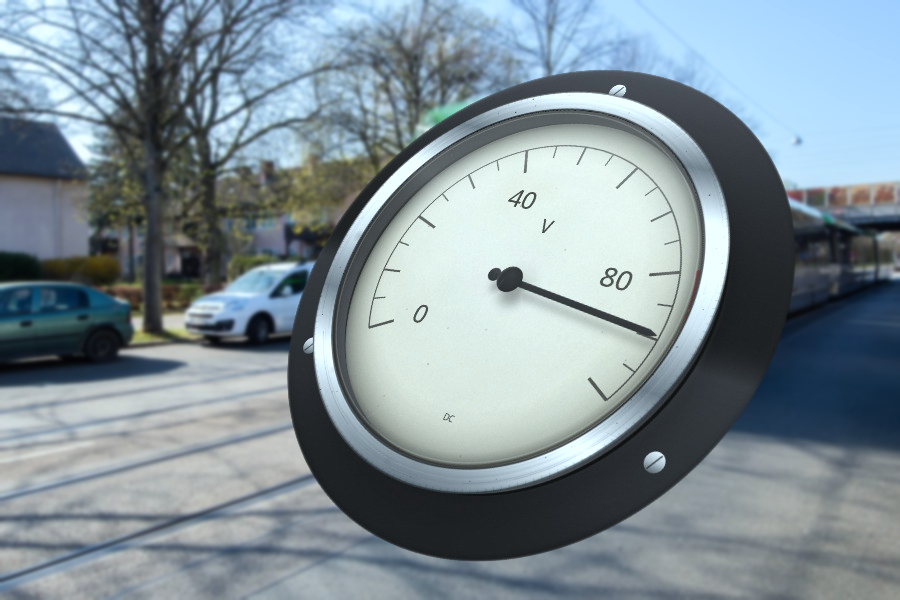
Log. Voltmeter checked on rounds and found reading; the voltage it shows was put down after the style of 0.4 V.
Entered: 90 V
